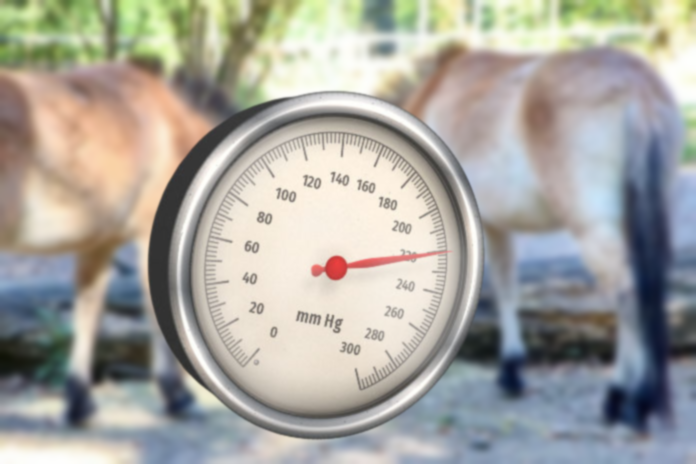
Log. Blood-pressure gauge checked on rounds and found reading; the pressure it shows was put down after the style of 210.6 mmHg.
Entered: 220 mmHg
